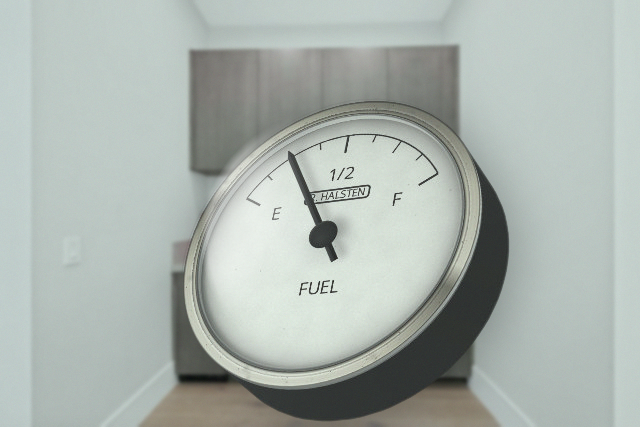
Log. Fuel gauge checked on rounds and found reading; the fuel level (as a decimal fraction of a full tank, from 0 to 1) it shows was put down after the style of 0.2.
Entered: 0.25
